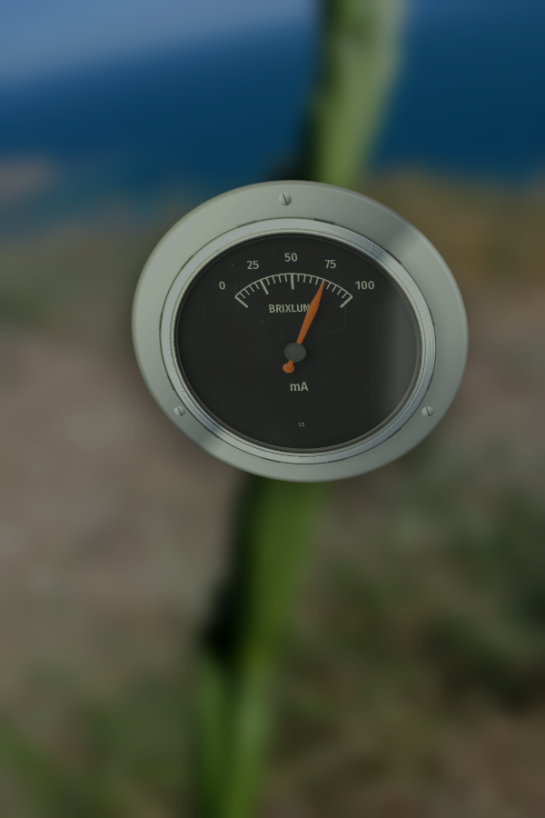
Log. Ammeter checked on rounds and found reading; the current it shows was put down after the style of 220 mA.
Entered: 75 mA
